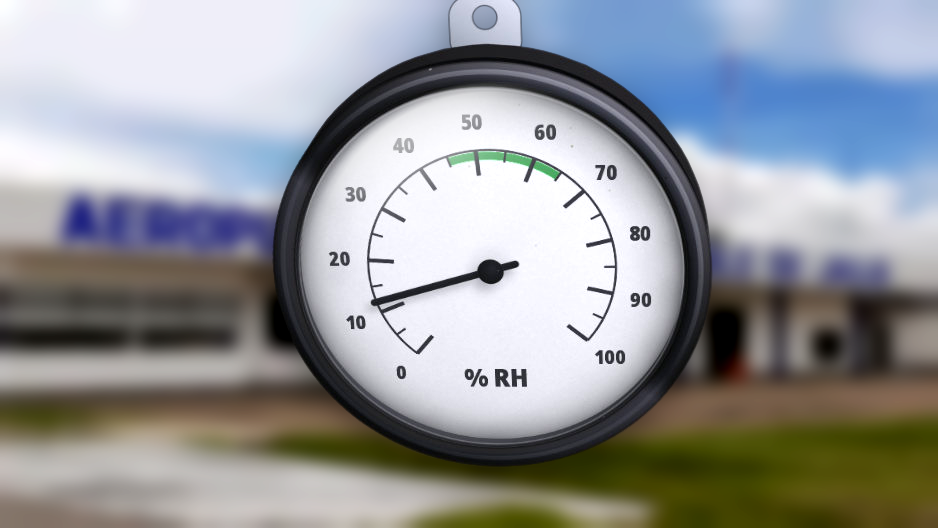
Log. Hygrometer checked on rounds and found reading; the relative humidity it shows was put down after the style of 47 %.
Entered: 12.5 %
